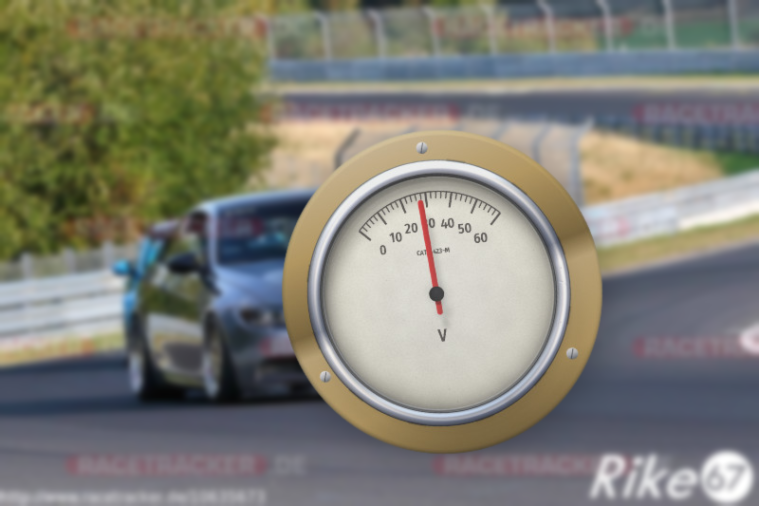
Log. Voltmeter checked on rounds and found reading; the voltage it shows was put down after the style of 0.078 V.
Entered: 28 V
